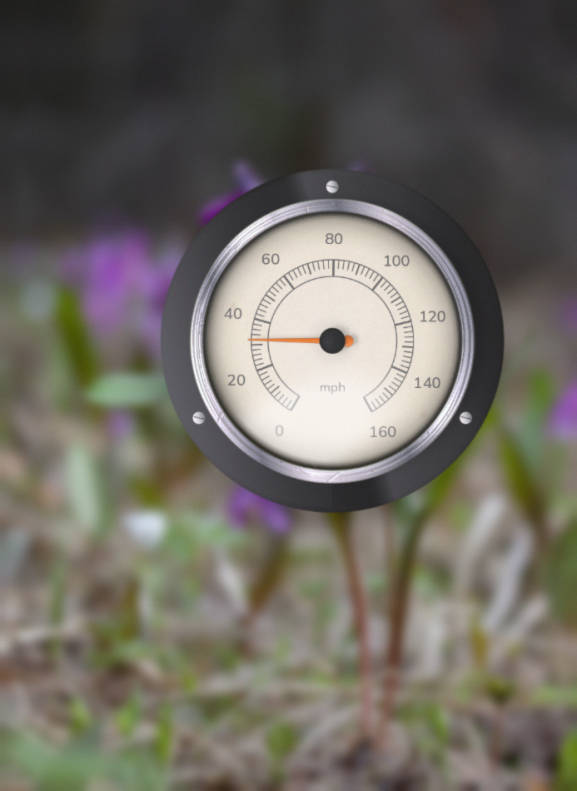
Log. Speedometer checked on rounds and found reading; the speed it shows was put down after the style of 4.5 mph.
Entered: 32 mph
